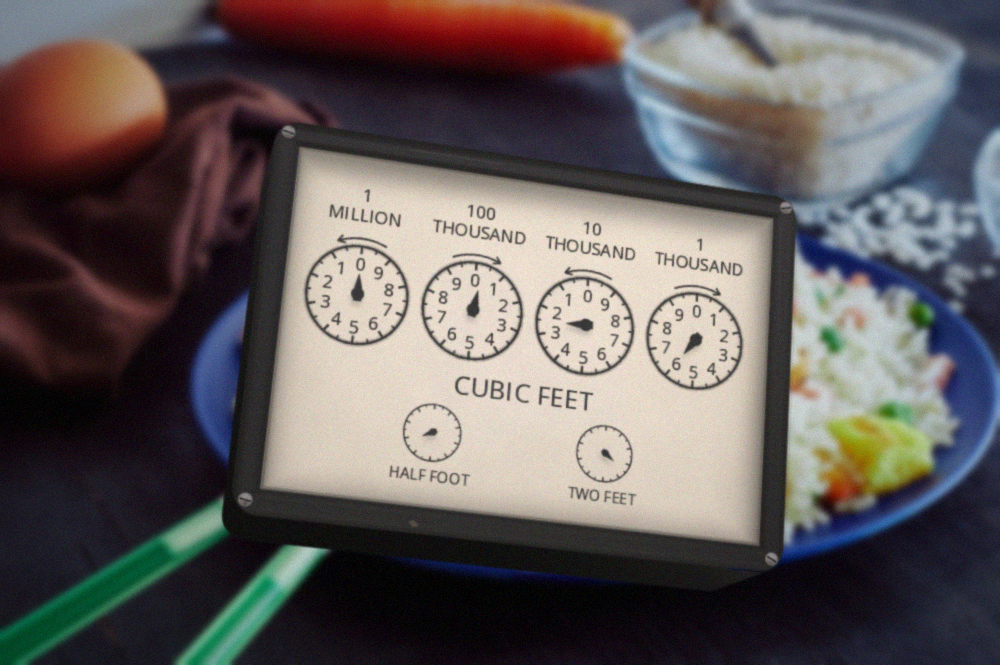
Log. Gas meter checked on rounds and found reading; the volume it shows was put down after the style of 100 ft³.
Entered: 2600 ft³
